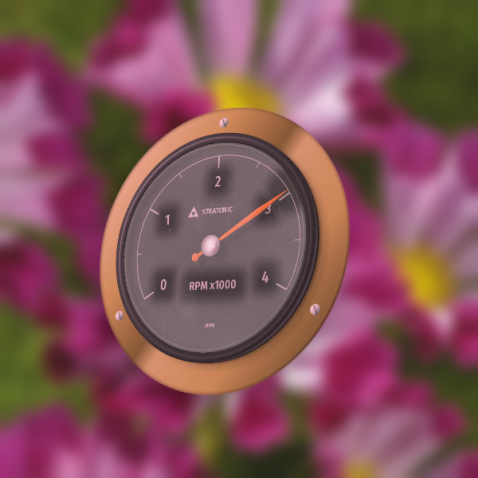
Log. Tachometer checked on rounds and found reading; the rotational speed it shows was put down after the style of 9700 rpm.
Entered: 3000 rpm
